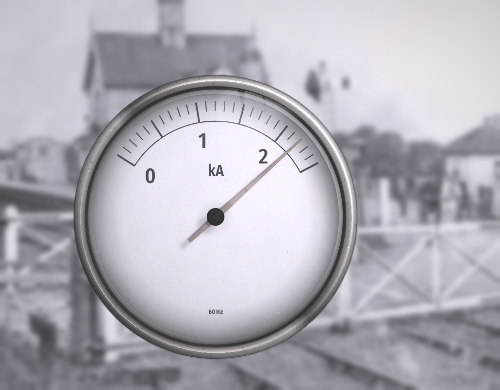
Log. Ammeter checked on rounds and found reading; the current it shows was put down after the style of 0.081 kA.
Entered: 2.2 kA
